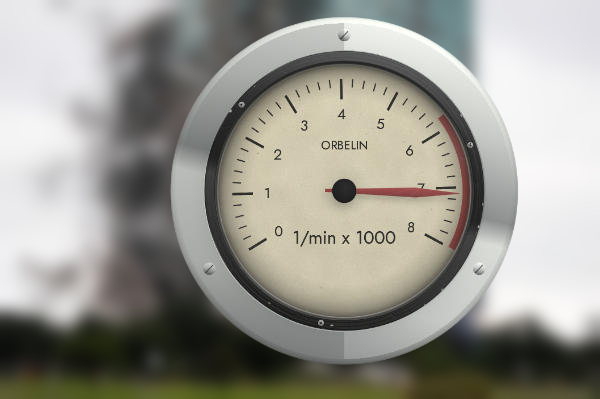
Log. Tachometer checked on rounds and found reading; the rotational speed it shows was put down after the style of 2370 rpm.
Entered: 7100 rpm
